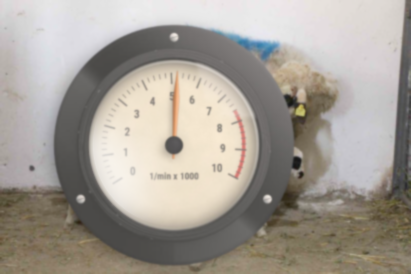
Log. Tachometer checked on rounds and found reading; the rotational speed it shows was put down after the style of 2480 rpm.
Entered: 5200 rpm
